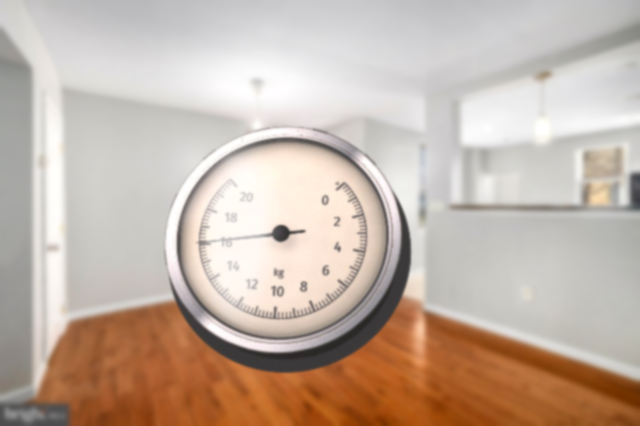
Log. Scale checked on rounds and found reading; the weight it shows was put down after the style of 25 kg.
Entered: 16 kg
